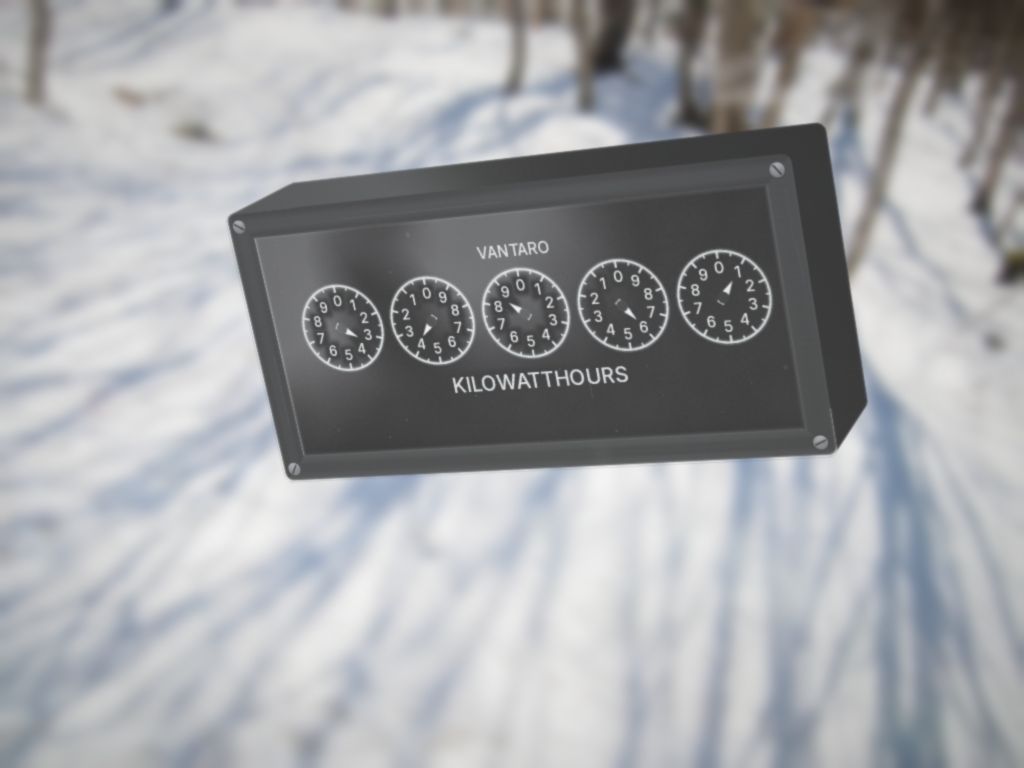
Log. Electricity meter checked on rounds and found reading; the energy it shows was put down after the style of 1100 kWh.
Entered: 33861 kWh
